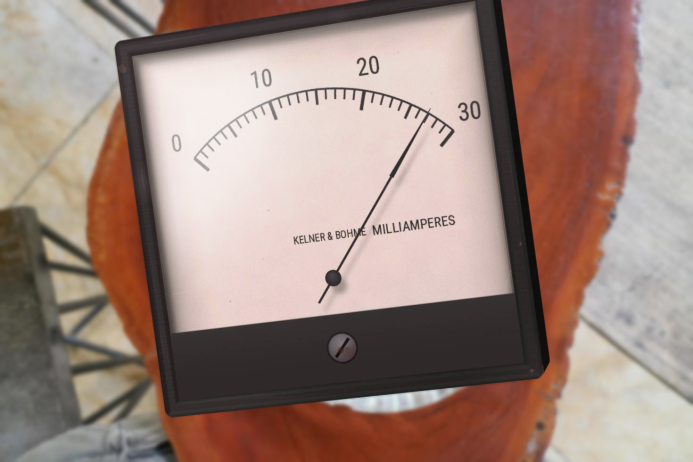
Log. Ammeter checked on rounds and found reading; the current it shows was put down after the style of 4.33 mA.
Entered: 27 mA
